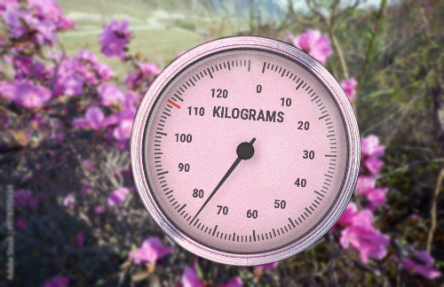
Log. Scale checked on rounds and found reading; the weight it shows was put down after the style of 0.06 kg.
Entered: 76 kg
